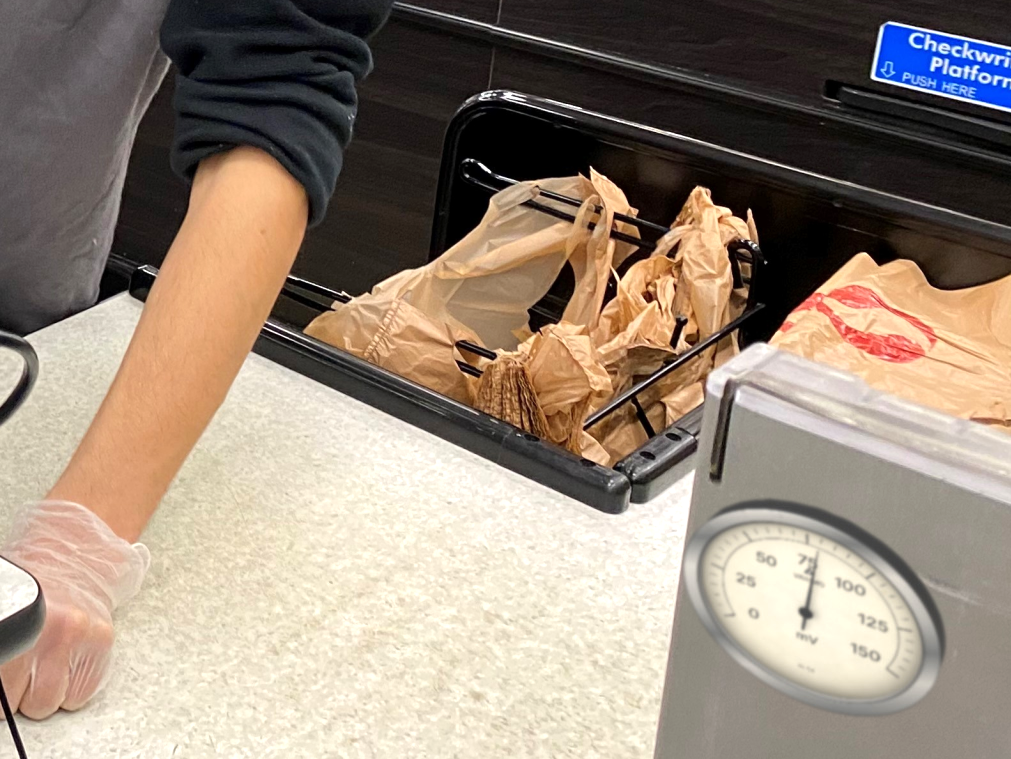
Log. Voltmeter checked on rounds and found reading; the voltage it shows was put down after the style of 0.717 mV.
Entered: 80 mV
